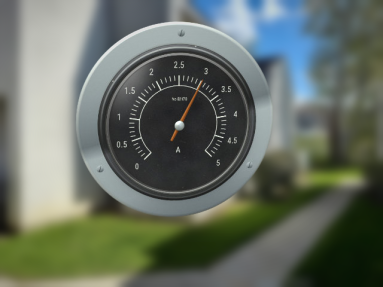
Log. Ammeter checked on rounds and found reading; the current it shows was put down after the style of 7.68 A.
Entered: 3 A
